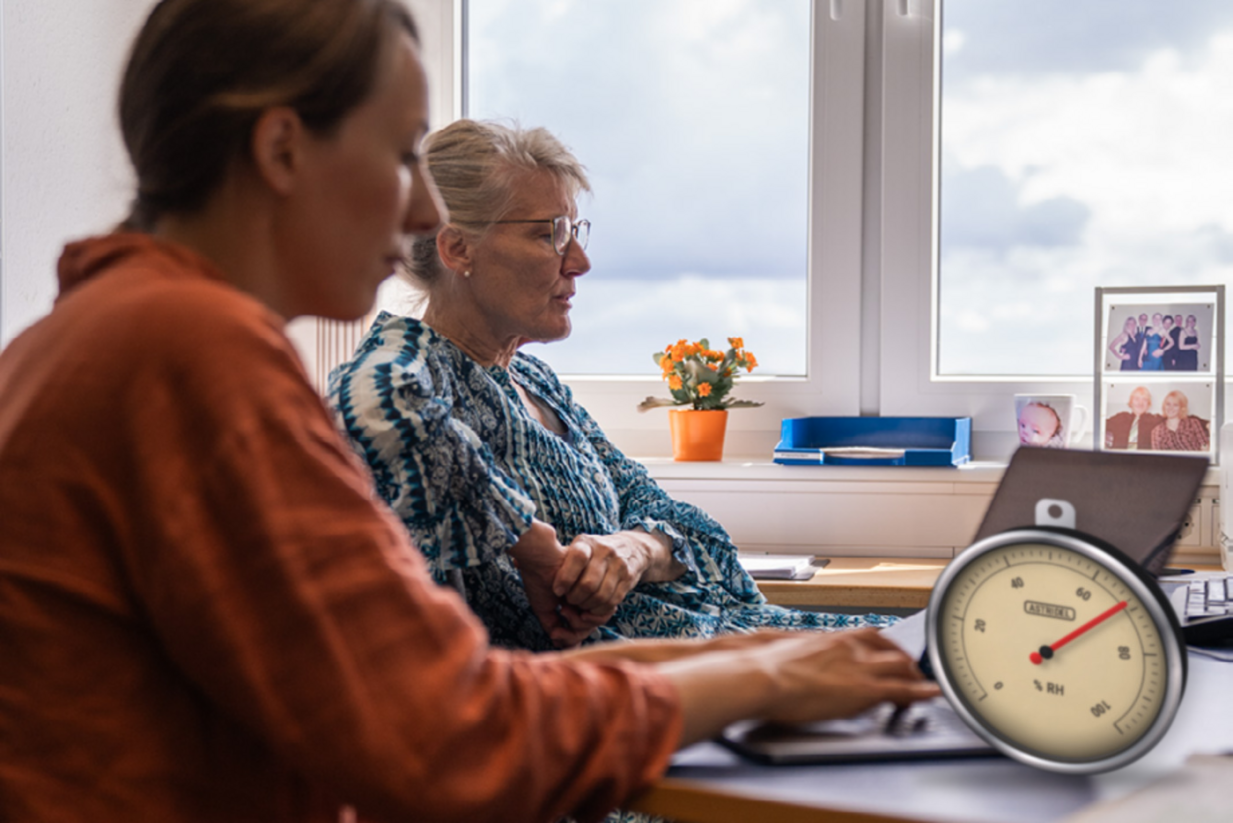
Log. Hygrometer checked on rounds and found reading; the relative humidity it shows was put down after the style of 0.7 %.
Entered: 68 %
